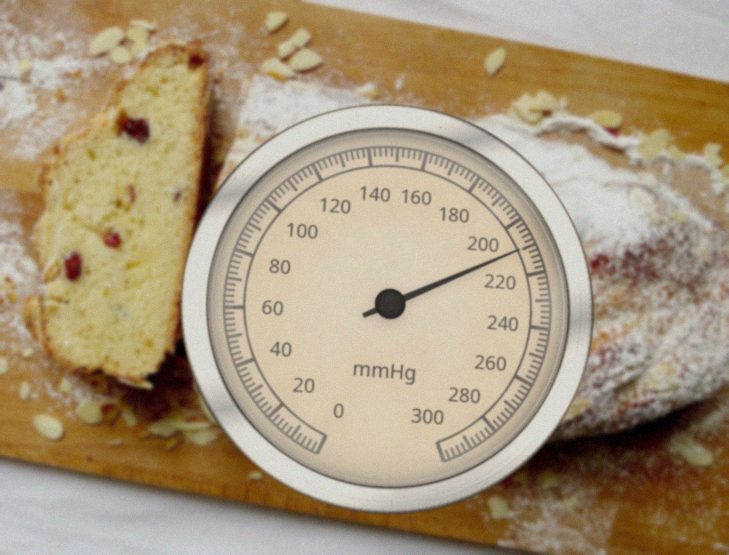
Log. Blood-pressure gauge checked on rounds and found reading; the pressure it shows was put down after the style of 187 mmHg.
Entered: 210 mmHg
